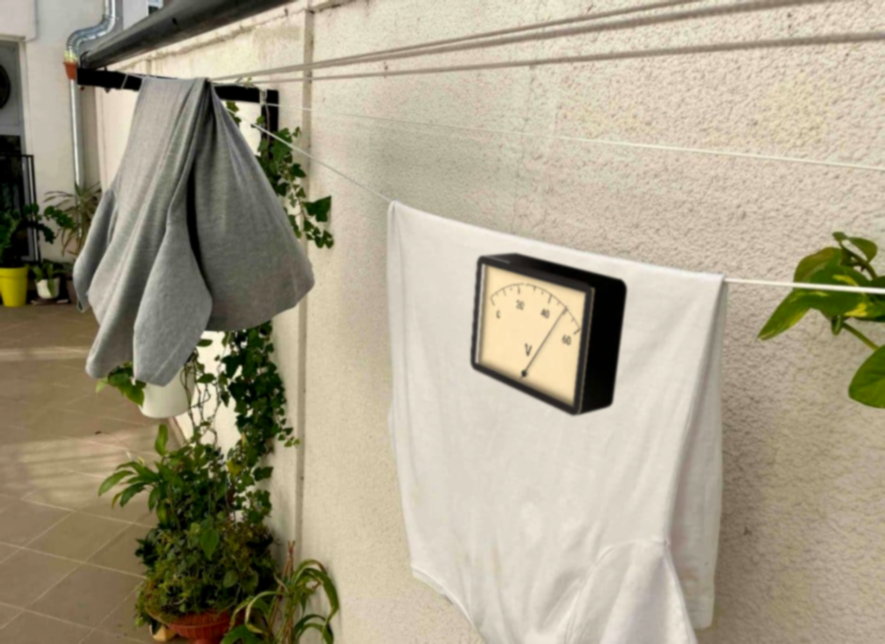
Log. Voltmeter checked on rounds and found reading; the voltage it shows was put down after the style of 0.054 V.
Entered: 50 V
